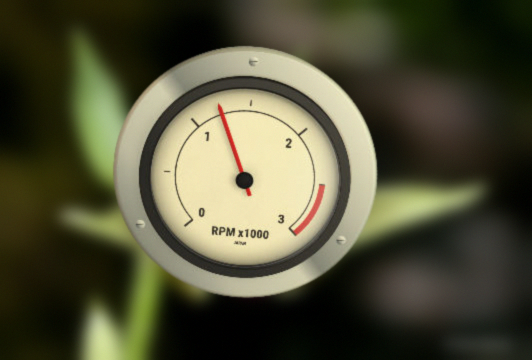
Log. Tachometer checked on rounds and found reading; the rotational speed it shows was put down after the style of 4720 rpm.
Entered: 1250 rpm
